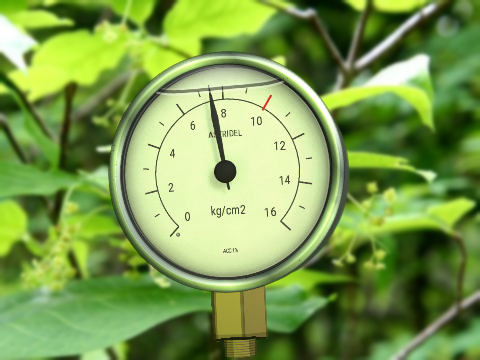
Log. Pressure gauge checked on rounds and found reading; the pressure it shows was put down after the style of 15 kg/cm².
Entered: 7.5 kg/cm²
